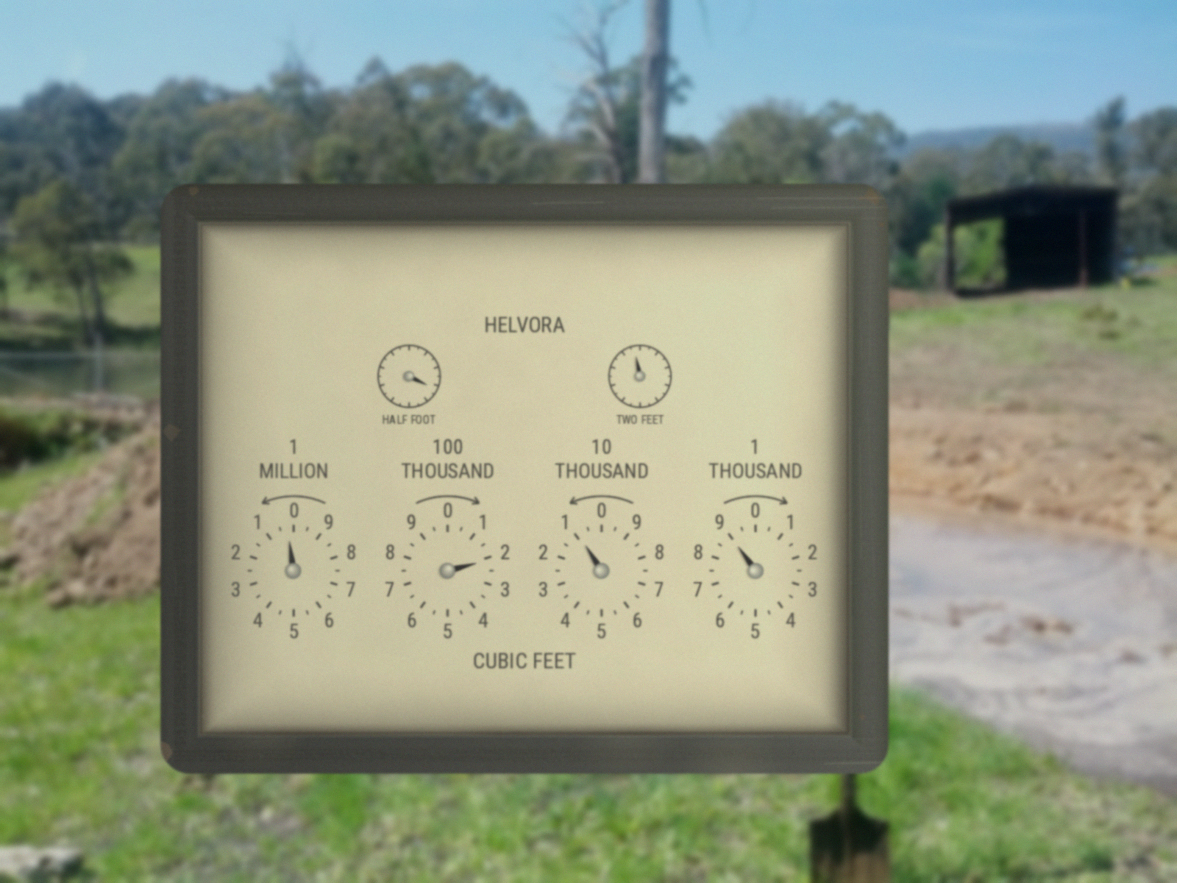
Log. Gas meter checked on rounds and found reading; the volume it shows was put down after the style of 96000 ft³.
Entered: 20900 ft³
